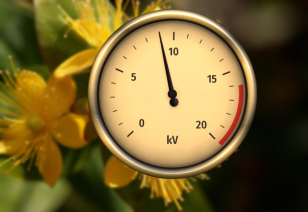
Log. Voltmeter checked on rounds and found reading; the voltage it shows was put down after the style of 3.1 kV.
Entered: 9 kV
